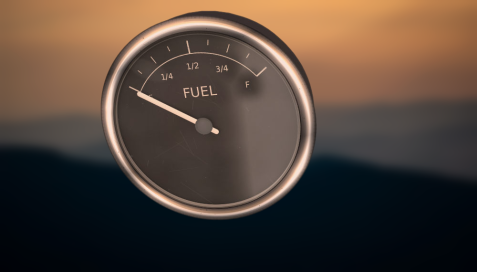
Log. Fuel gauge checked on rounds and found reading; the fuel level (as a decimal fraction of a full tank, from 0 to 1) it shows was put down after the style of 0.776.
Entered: 0
